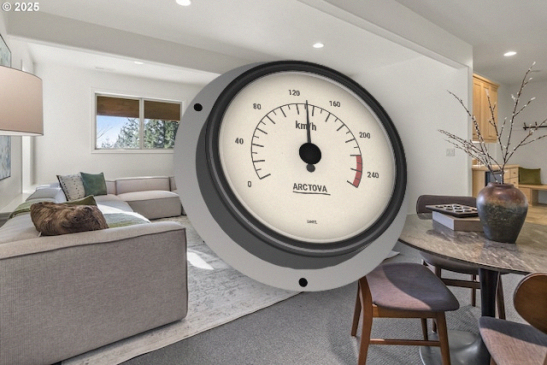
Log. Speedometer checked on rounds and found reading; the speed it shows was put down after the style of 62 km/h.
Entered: 130 km/h
